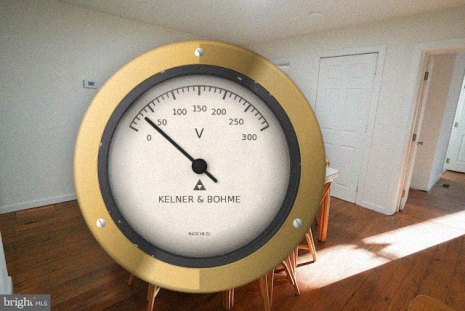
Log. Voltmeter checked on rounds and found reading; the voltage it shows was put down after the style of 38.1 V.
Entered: 30 V
